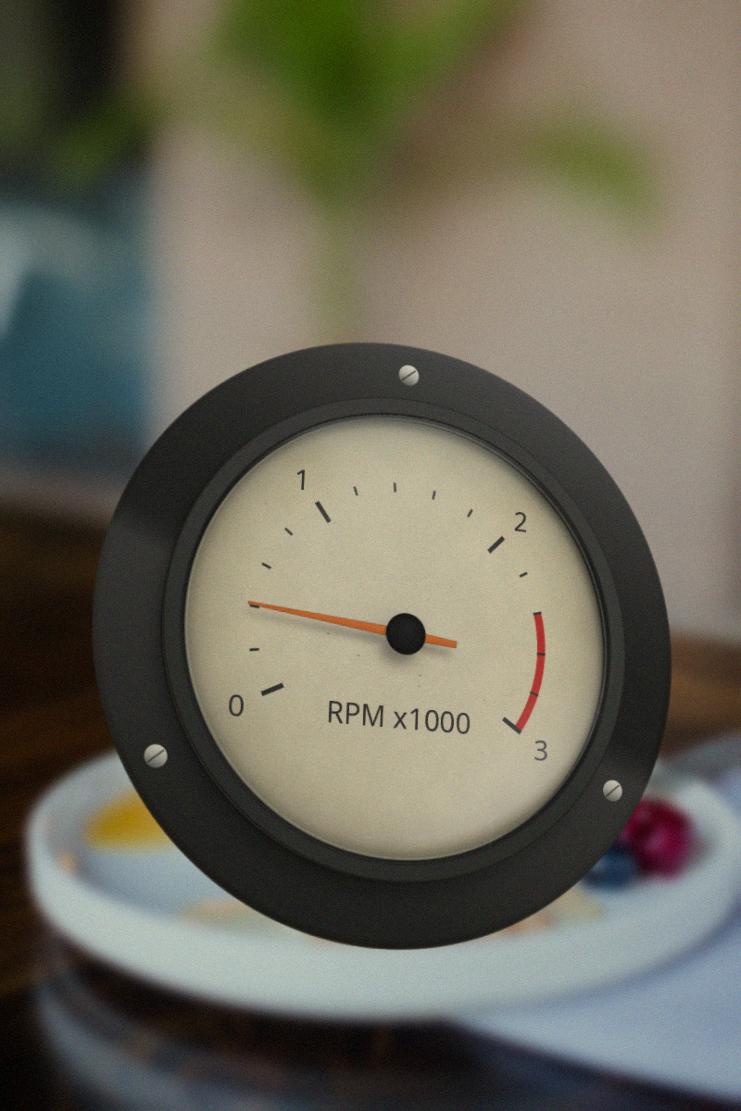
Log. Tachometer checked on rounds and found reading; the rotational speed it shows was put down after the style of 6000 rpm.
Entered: 400 rpm
